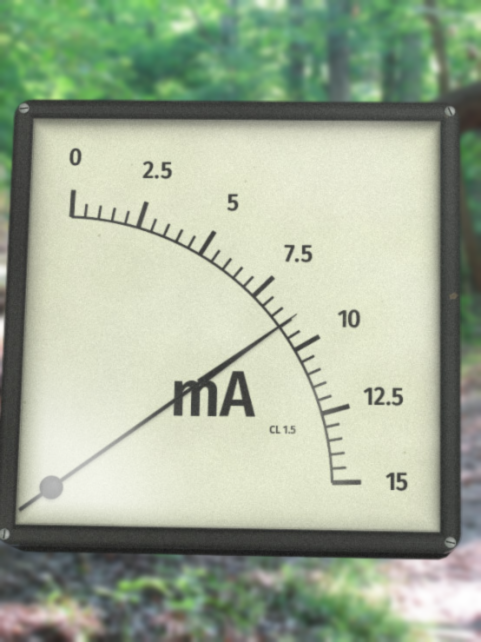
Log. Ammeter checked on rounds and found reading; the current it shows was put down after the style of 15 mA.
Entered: 9 mA
